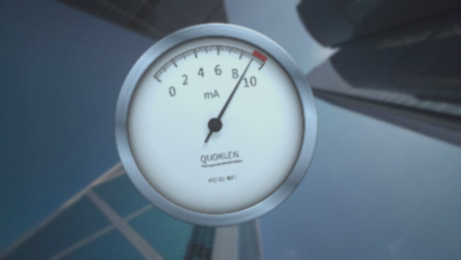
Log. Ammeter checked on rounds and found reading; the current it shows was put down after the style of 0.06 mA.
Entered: 9 mA
